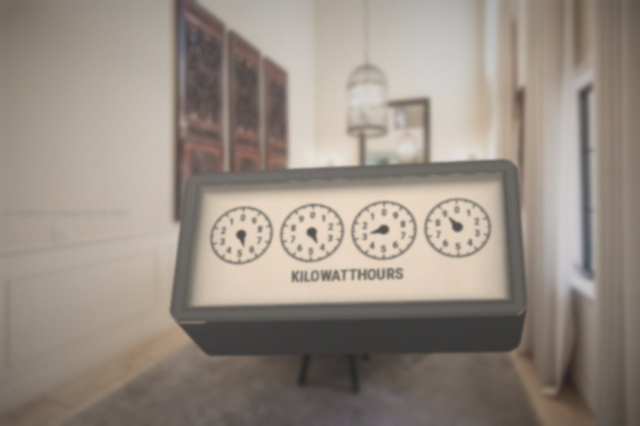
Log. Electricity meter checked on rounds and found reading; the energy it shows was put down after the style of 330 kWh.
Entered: 5429 kWh
